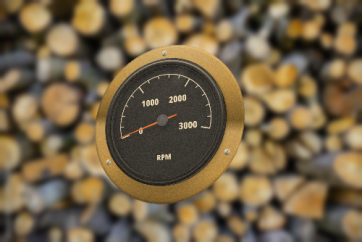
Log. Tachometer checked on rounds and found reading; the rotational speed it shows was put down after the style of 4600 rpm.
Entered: 0 rpm
